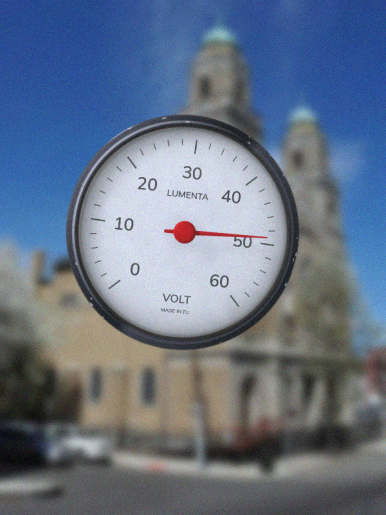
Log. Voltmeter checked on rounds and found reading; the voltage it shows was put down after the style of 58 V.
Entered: 49 V
